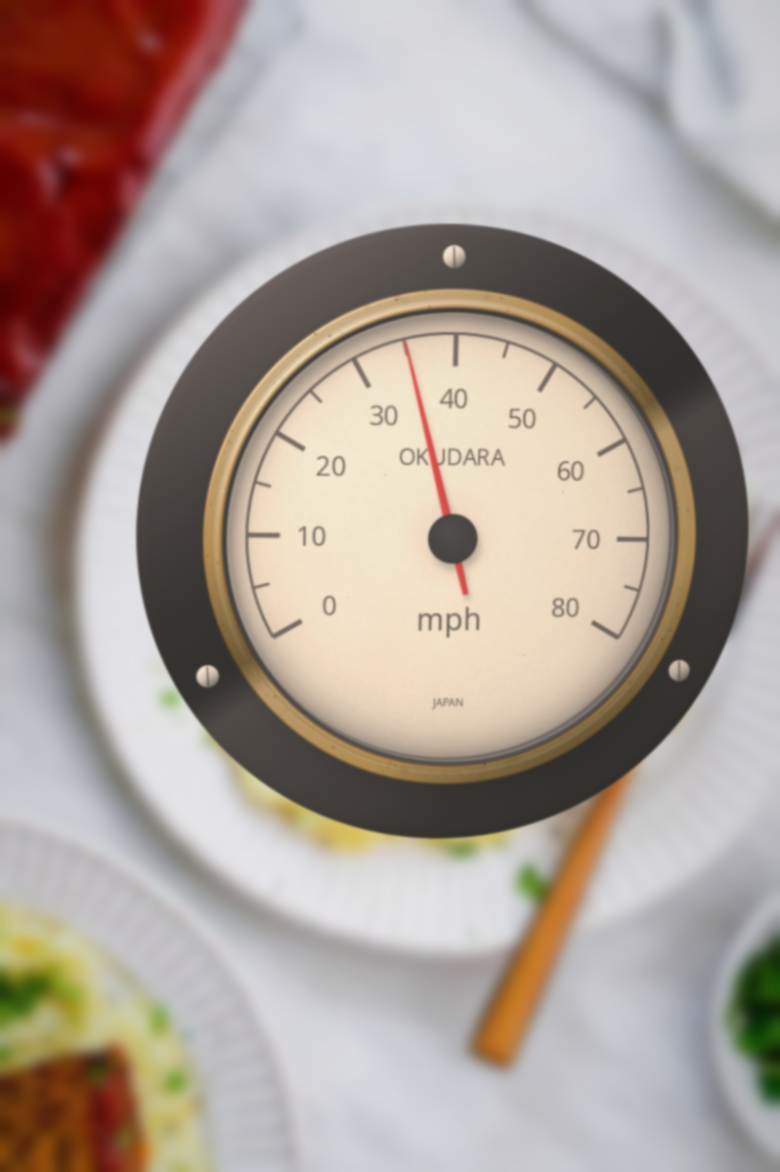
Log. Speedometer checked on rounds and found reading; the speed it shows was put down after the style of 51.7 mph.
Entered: 35 mph
